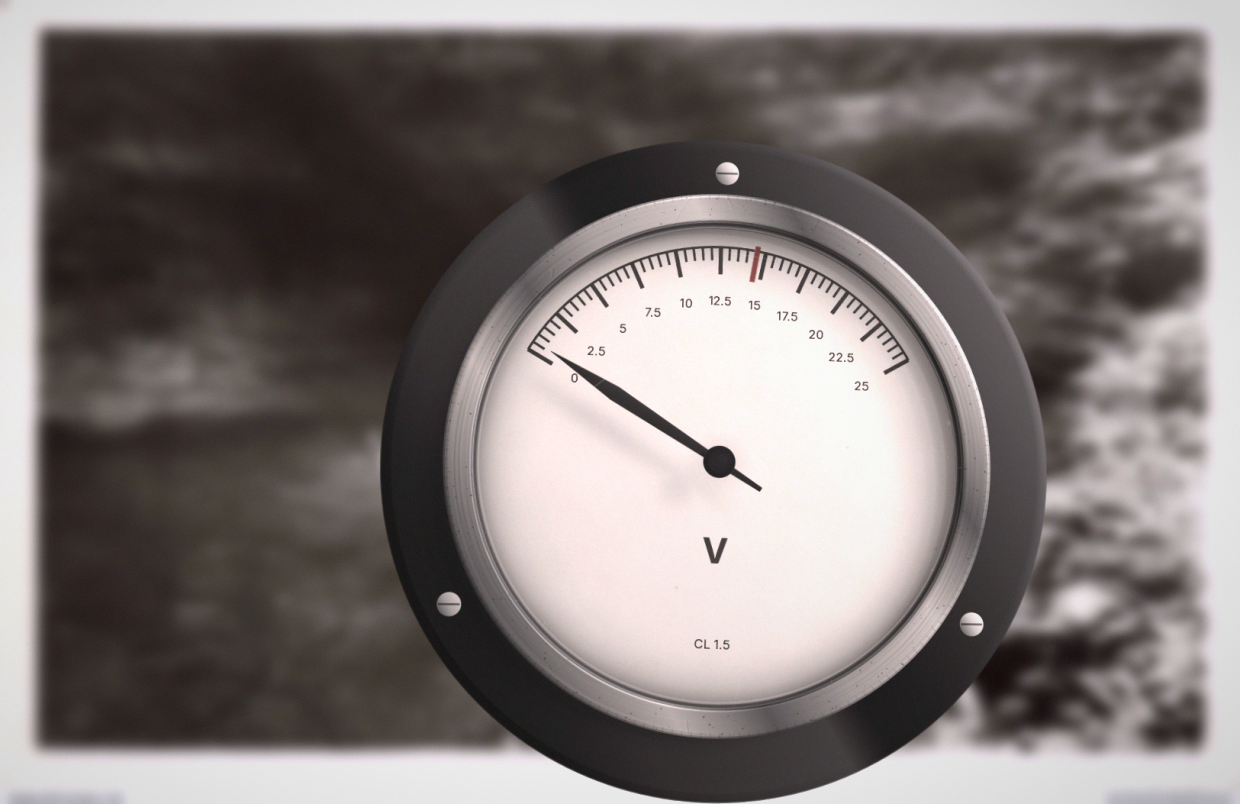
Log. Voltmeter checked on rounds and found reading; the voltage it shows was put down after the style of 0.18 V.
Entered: 0.5 V
